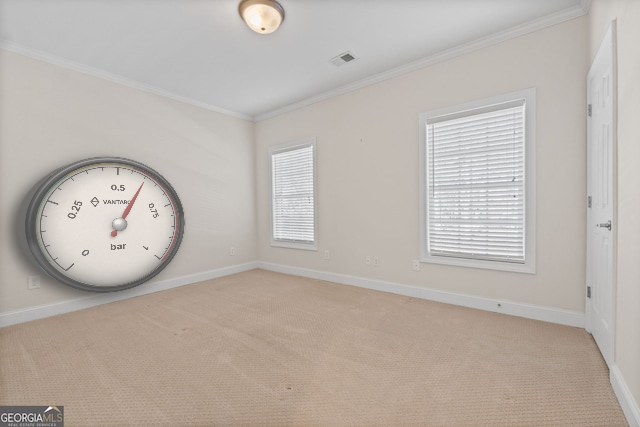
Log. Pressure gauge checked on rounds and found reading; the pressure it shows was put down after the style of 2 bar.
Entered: 0.6 bar
